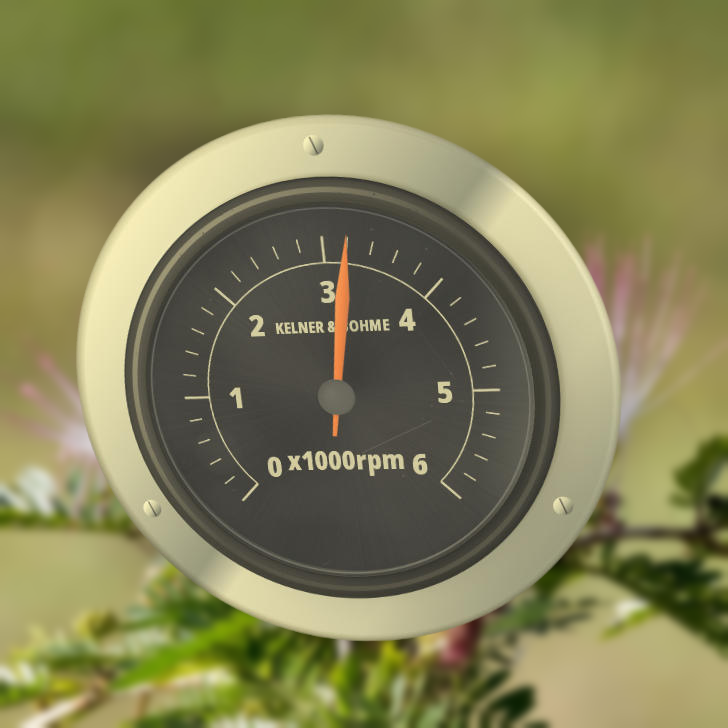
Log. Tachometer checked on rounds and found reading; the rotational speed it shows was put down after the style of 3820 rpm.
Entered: 3200 rpm
